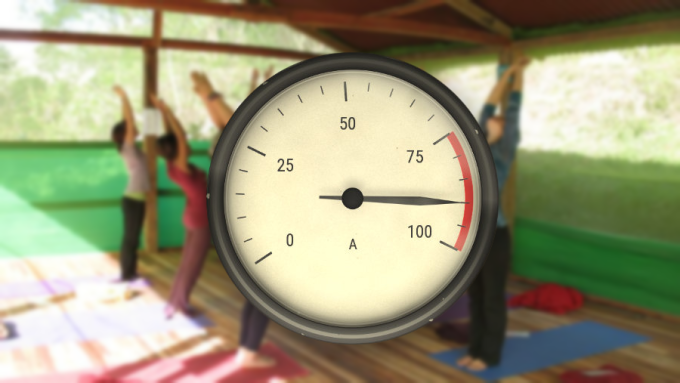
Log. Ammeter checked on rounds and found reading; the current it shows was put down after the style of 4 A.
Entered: 90 A
